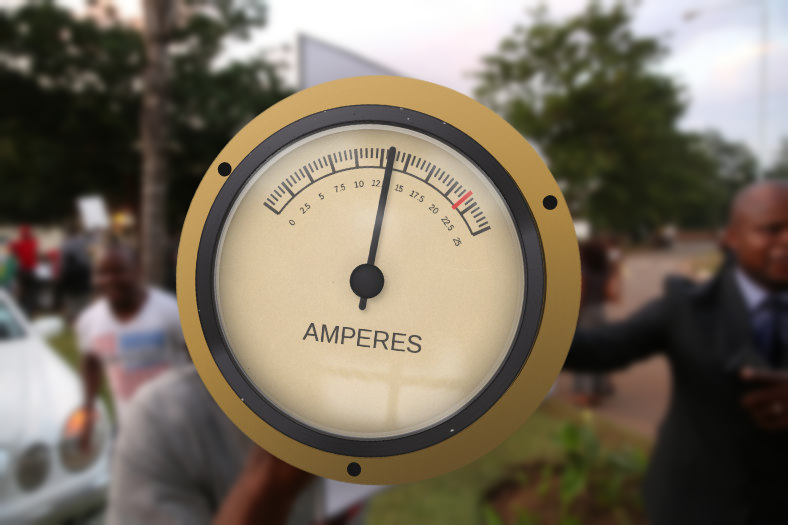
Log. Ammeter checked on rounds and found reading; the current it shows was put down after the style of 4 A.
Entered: 13.5 A
